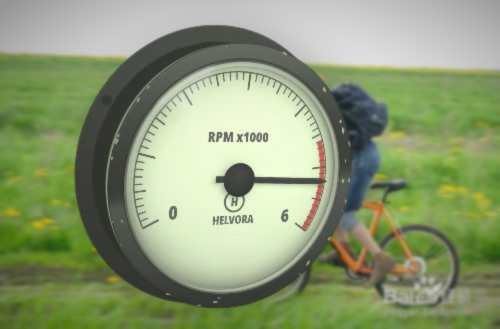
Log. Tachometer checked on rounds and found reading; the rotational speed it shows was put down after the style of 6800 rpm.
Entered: 5200 rpm
